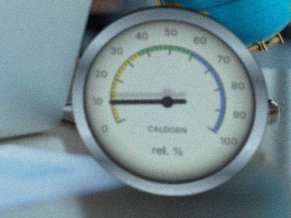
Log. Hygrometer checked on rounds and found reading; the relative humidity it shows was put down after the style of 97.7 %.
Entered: 10 %
